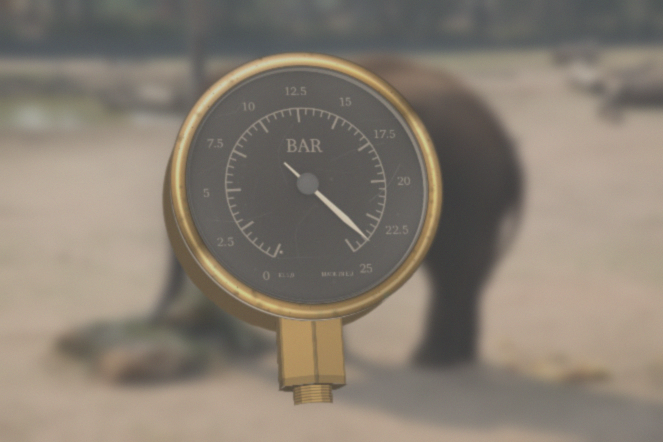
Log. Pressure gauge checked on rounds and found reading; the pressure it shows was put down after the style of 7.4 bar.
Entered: 24 bar
